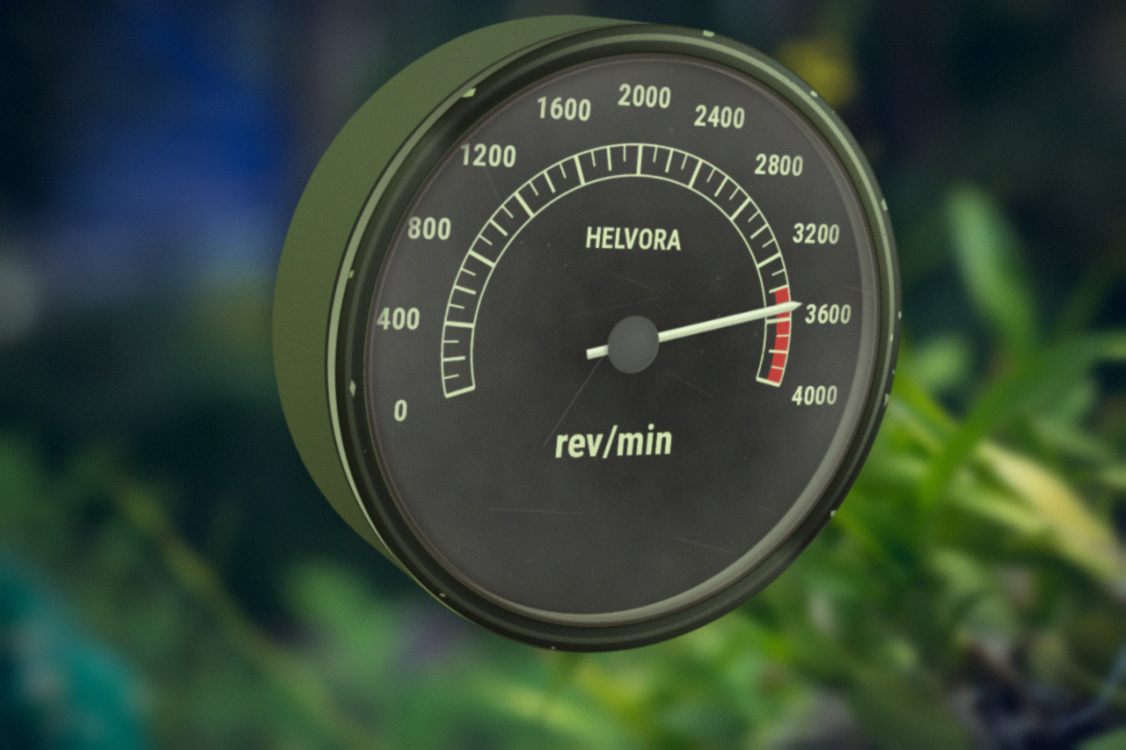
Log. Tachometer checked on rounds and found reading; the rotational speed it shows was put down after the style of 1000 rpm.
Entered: 3500 rpm
